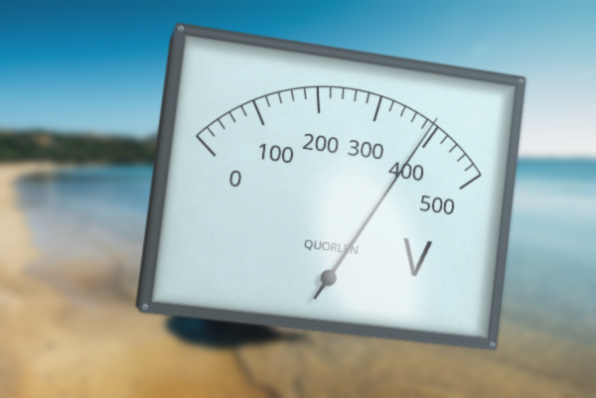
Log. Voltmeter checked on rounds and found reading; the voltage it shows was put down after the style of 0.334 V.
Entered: 390 V
